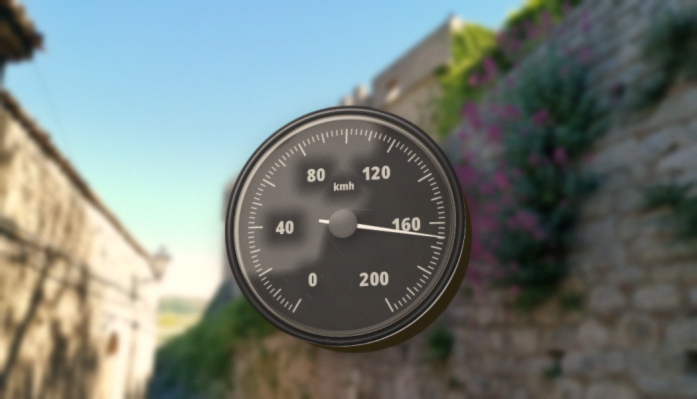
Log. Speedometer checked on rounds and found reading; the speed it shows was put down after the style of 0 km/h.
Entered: 166 km/h
